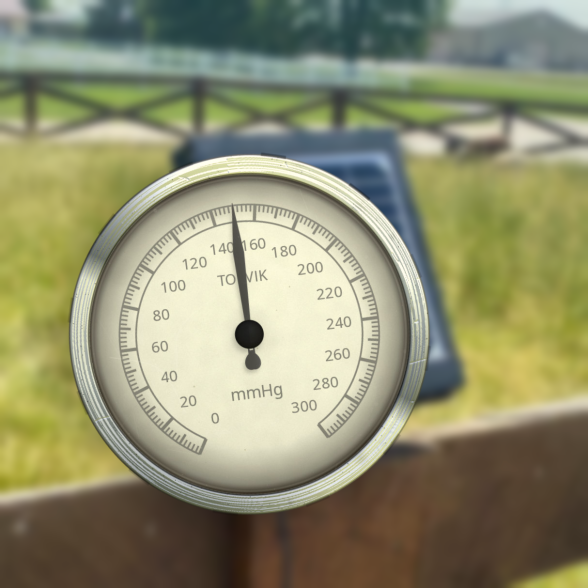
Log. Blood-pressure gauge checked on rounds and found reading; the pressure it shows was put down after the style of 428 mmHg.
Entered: 150 mmHg
